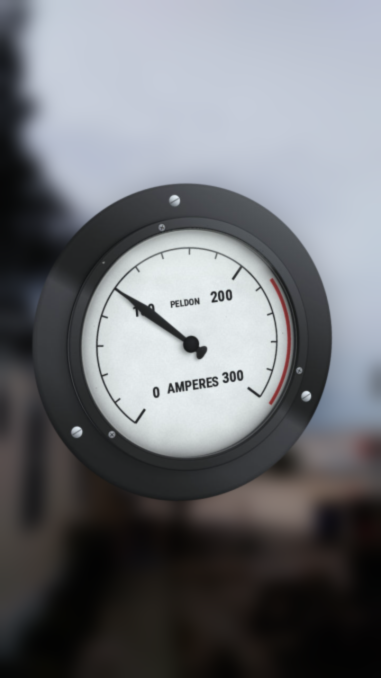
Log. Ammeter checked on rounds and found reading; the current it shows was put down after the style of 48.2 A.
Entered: 100 A
